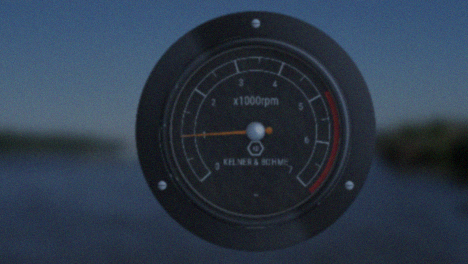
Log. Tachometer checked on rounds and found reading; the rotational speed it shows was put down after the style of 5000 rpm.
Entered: 1000 rpm
